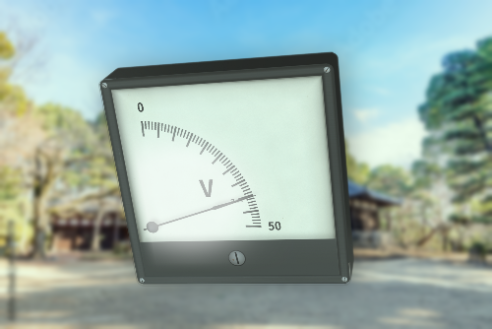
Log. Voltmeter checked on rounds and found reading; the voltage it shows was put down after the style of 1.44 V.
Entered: 40 V
